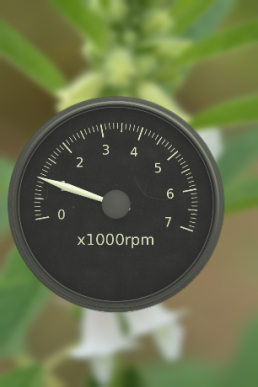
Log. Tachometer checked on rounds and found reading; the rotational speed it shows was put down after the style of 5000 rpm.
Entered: 1000 rpm
